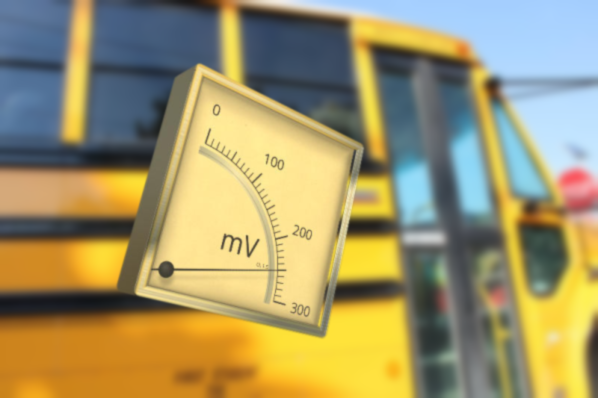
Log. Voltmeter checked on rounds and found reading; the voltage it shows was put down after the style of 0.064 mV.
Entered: 250 mV
